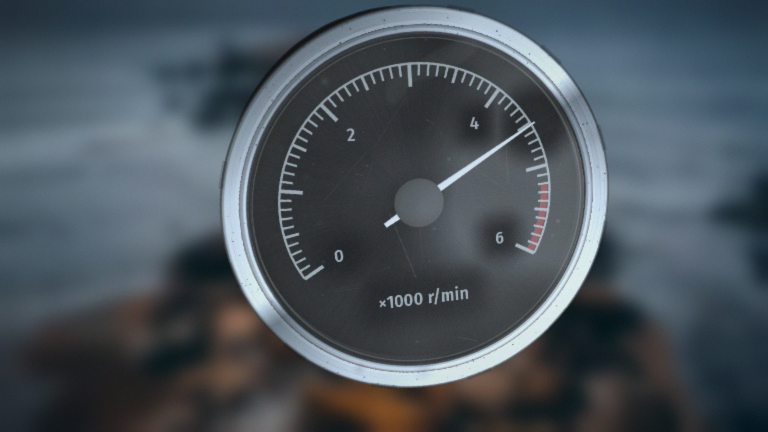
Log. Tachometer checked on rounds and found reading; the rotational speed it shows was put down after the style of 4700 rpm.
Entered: 4500 rpm
